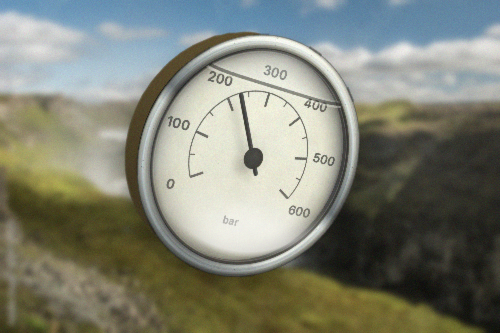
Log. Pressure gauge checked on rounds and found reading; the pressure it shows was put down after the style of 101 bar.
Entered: 225 bar
